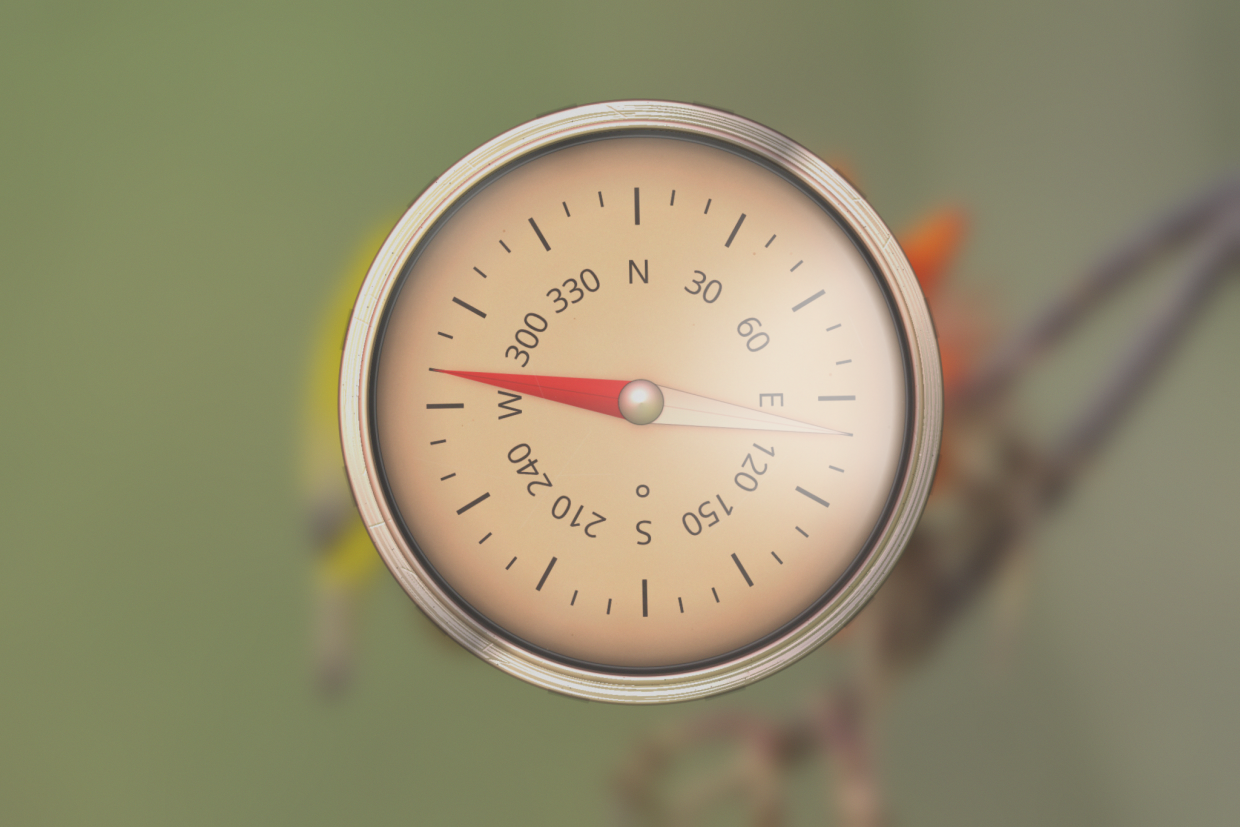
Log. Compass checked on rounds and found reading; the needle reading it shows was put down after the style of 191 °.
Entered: 280 °
